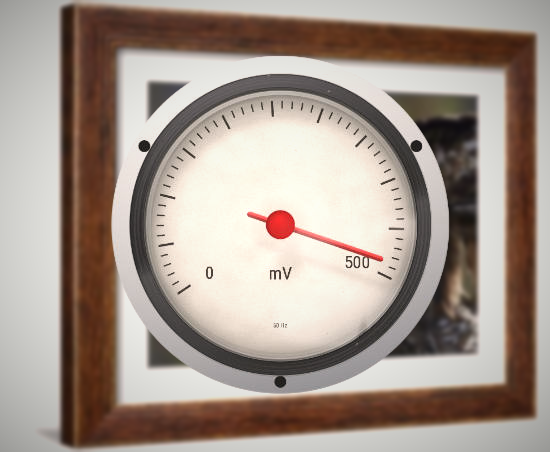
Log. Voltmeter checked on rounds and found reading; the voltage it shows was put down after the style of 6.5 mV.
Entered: 485 mV
